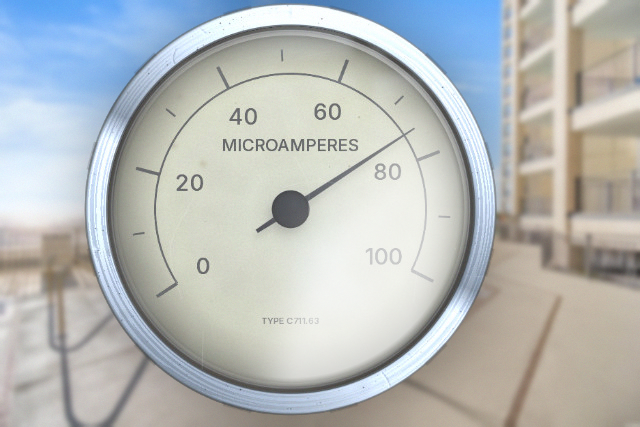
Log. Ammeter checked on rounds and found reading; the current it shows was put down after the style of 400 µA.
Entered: 75 µA
